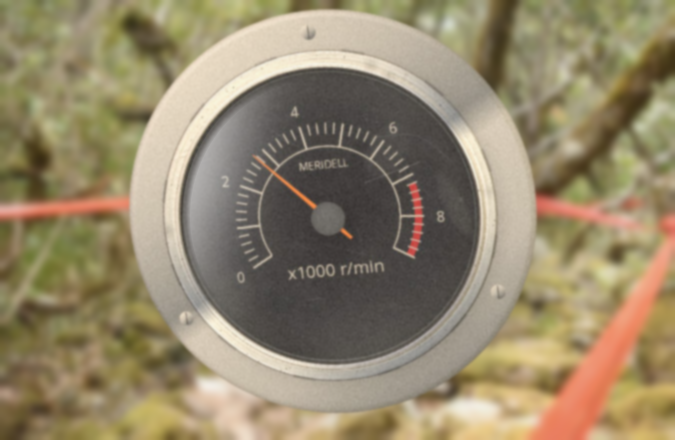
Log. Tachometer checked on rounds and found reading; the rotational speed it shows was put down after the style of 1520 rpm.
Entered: 2800 rpm
